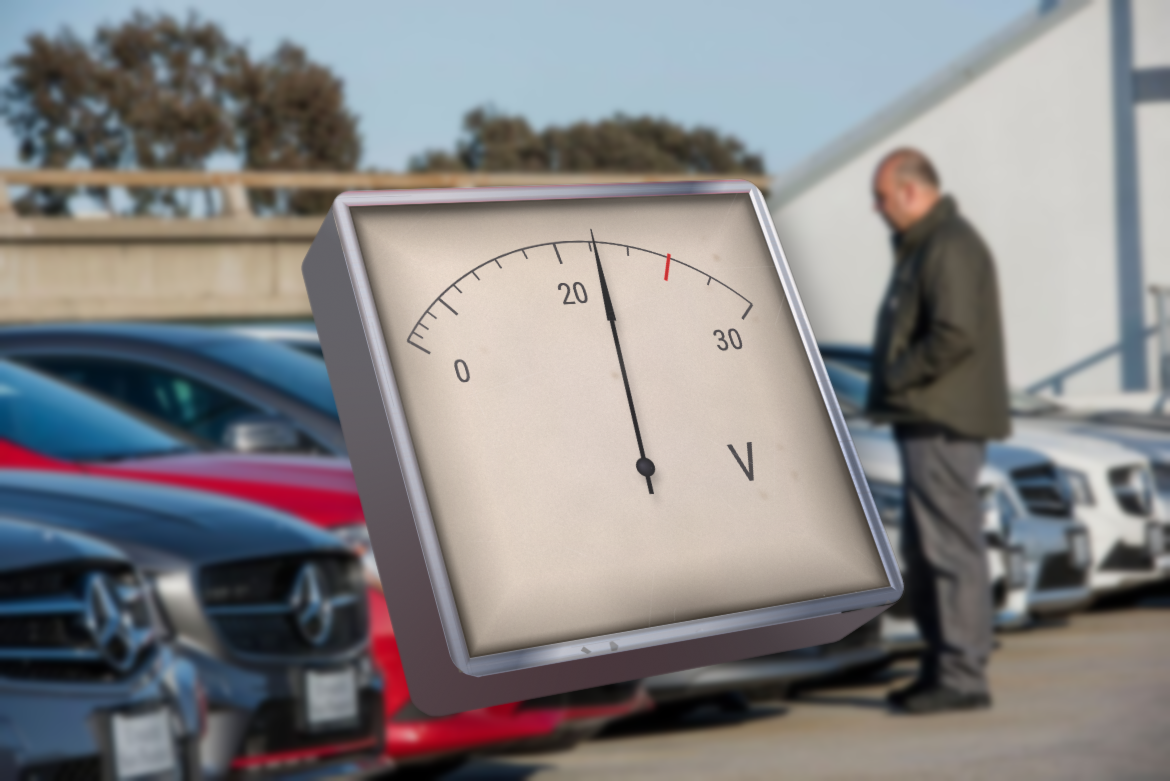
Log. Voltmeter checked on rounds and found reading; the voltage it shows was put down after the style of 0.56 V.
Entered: 22 V
